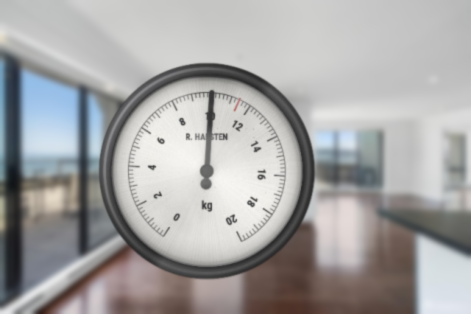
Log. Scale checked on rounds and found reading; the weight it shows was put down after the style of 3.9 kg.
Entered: 10 kg
